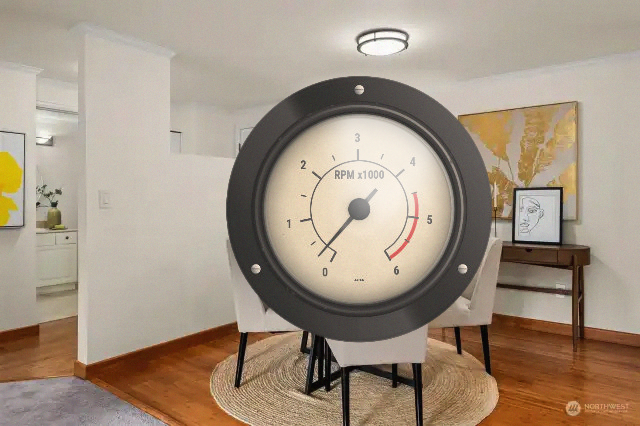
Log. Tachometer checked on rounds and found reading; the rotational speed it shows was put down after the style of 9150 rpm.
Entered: 250 rpm
